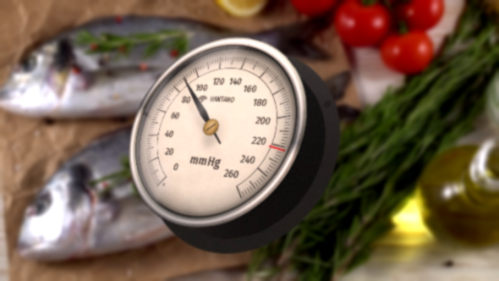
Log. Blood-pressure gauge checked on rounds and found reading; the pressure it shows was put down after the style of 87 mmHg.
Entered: 90 mmHg
